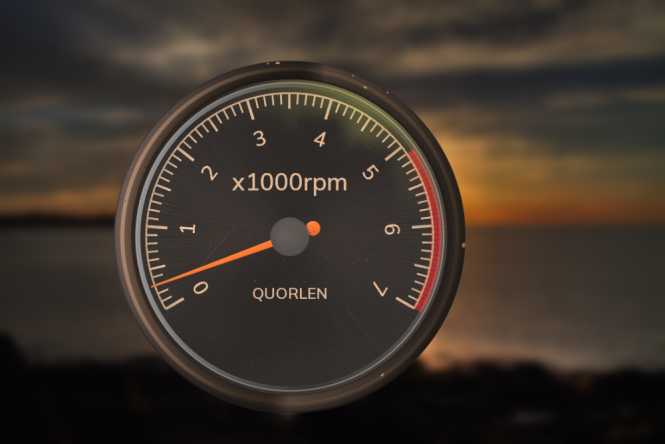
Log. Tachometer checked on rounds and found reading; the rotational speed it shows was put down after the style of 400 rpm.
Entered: 300 rpm
